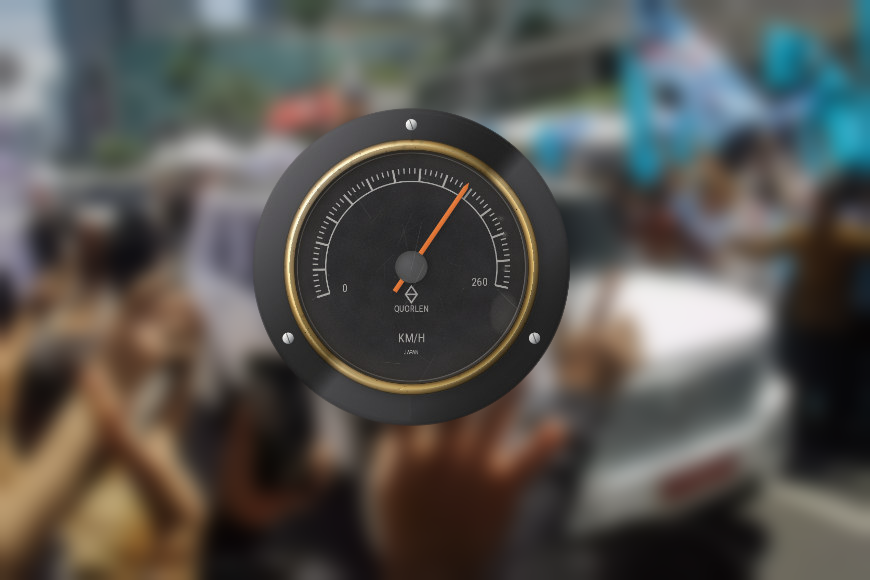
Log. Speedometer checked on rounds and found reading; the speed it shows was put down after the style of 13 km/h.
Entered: 176 km/h
